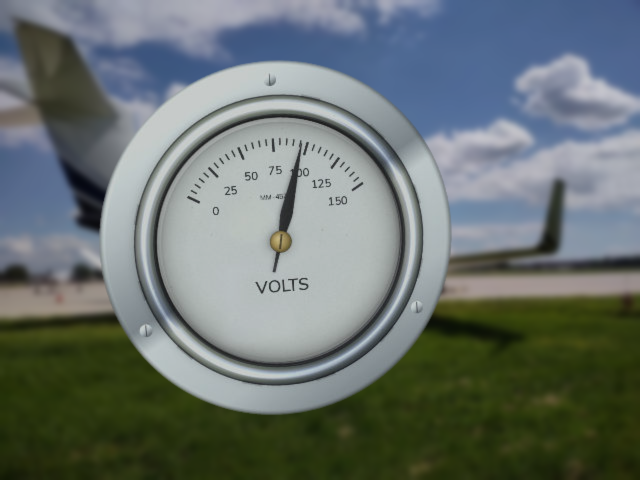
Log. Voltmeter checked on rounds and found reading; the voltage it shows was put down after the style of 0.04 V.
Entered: 95 V
